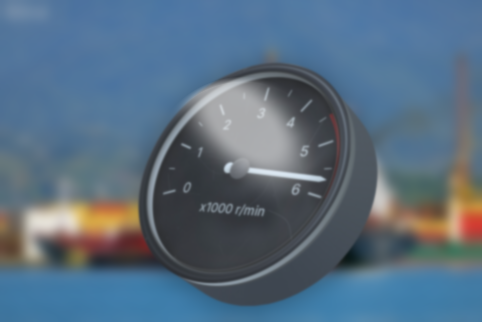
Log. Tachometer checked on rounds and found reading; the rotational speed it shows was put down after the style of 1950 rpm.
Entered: 5750 rpm
